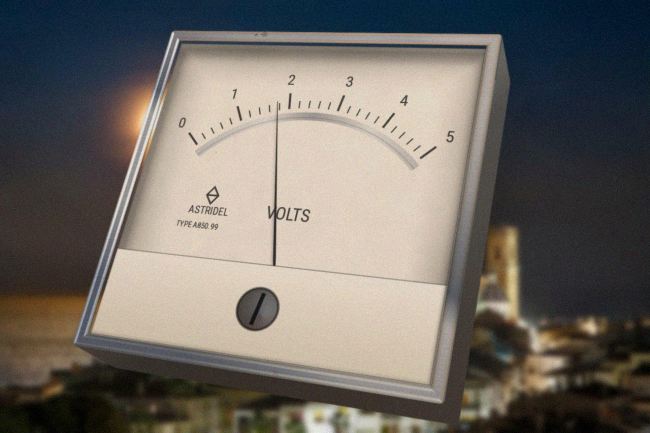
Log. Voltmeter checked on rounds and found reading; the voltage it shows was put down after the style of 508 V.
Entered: 1.8 V
